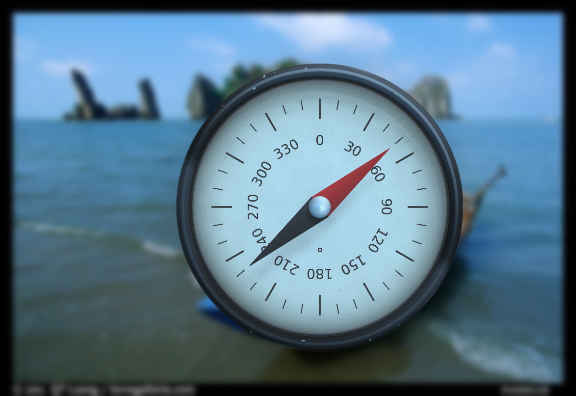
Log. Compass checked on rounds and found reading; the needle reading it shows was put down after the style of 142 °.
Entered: 50 °
